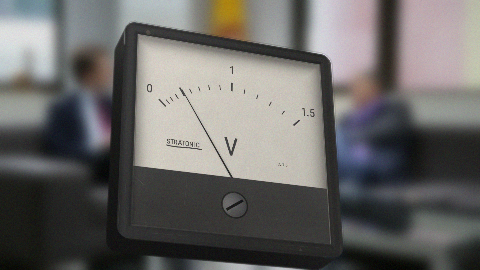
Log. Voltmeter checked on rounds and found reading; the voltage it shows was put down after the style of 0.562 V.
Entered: 0.5 V
